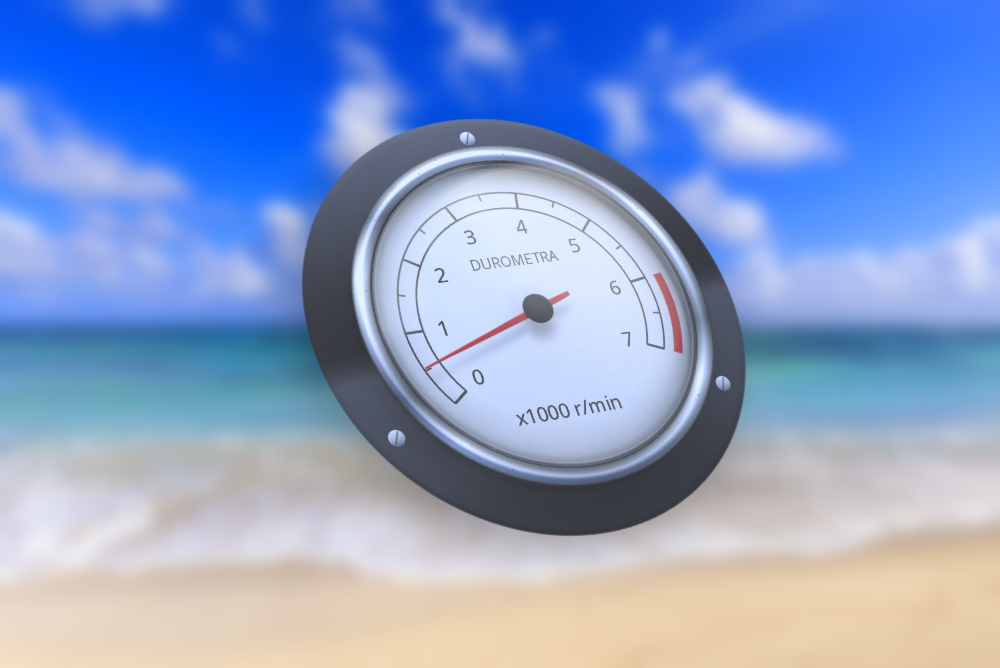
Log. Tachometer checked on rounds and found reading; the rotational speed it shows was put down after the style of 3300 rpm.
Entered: 500 rpm
